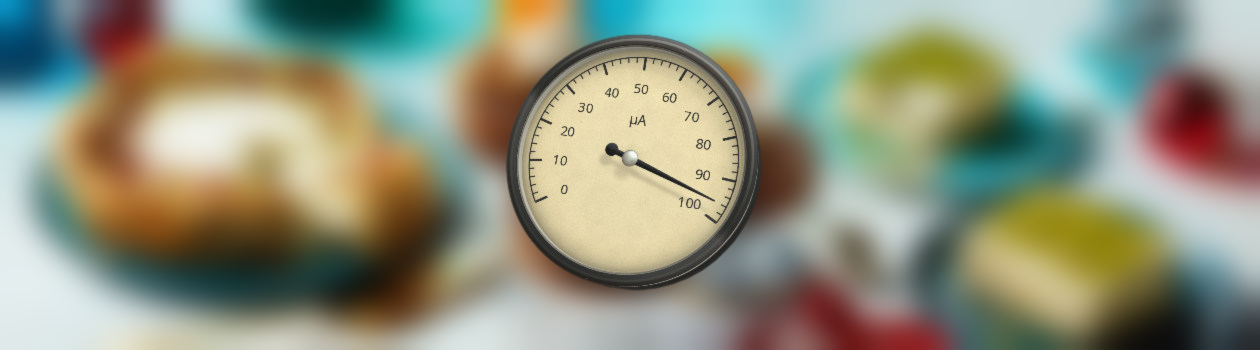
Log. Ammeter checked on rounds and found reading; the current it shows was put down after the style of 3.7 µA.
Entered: 96 µA
